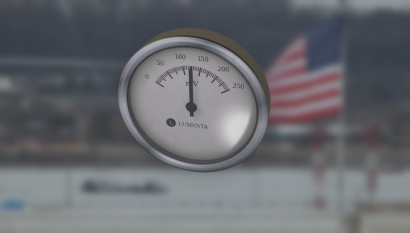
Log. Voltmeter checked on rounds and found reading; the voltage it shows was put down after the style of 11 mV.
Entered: 125 mV
